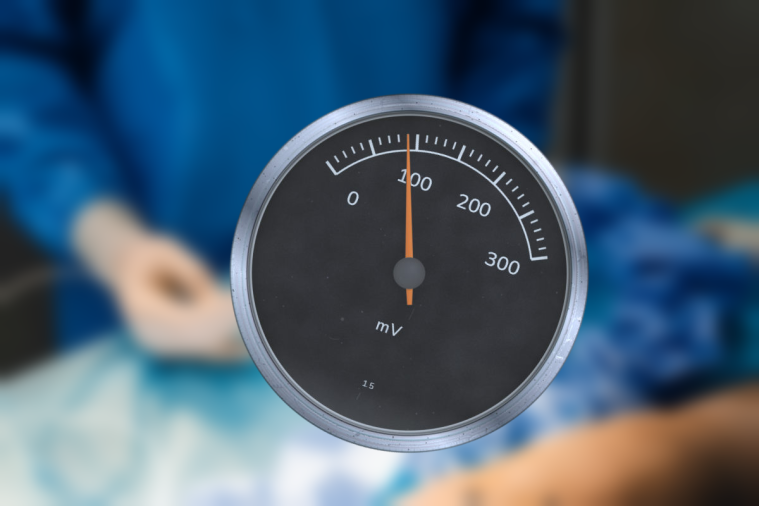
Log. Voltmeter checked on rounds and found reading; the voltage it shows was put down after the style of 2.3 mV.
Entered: 90 mV
